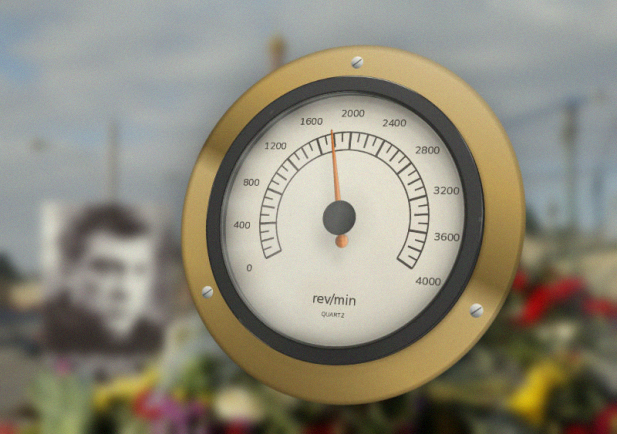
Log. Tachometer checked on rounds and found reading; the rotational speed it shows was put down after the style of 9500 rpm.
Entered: 1800 rpm
